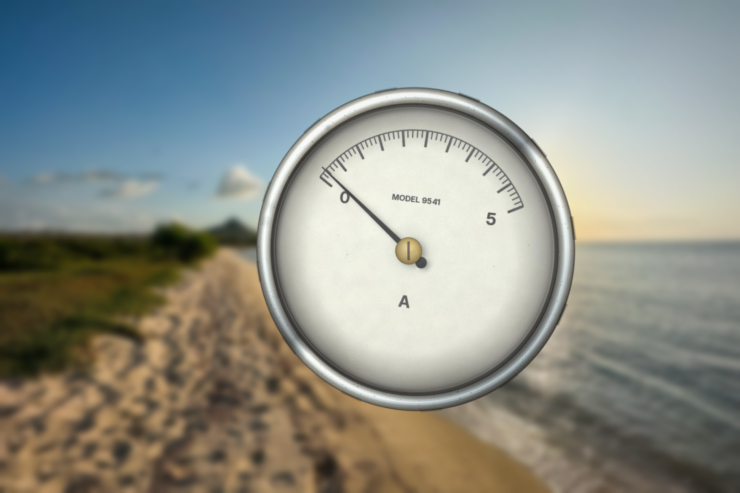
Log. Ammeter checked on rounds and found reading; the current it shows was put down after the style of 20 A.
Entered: 0.2 A
